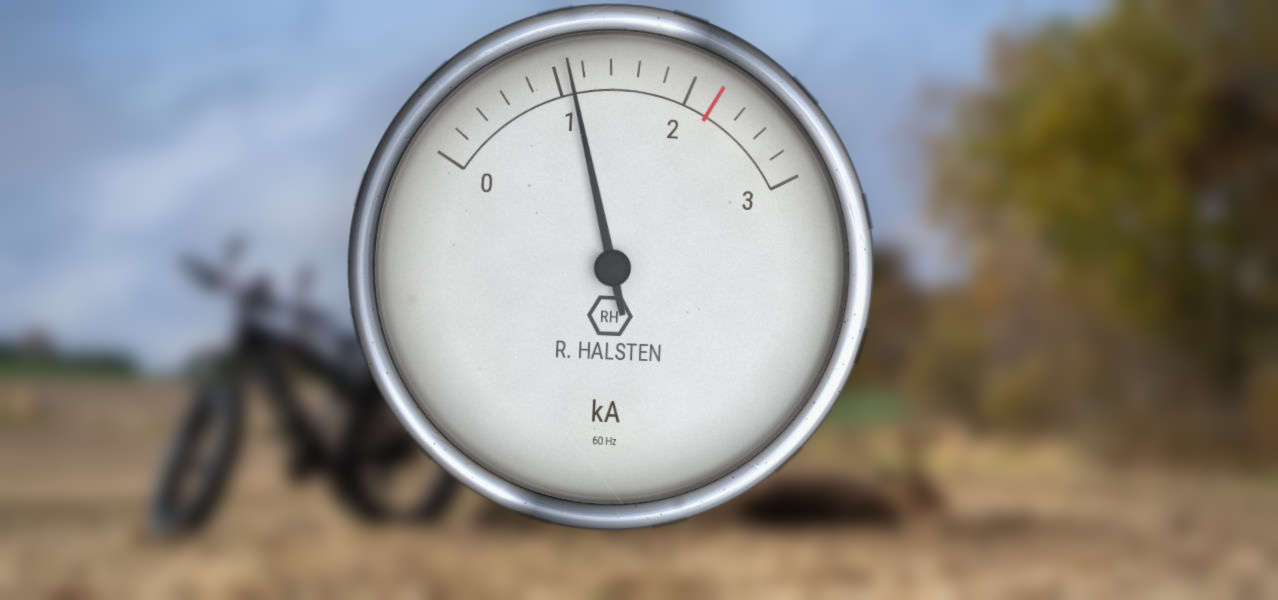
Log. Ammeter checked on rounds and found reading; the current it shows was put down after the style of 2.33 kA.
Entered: 1.1 kA
